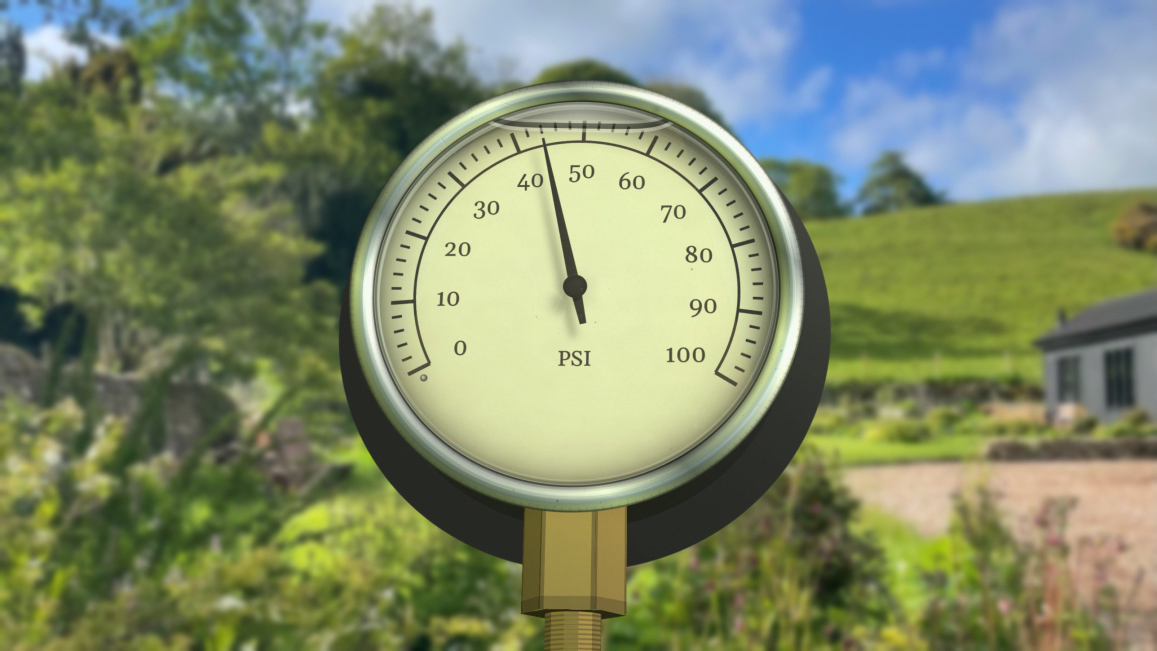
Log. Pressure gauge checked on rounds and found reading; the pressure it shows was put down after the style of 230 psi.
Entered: 44 psi
